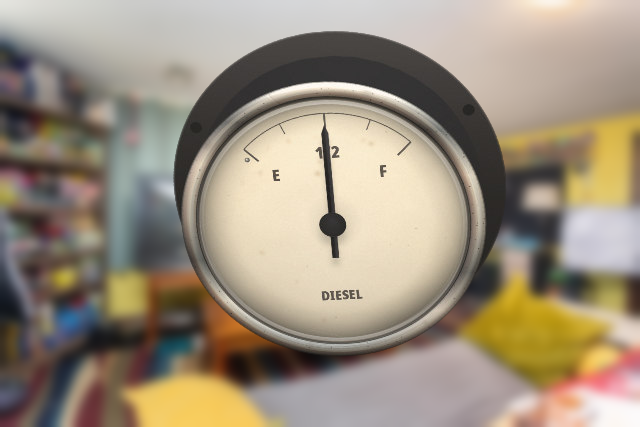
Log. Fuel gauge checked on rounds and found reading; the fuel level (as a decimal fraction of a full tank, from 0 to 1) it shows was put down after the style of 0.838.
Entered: 0.5
